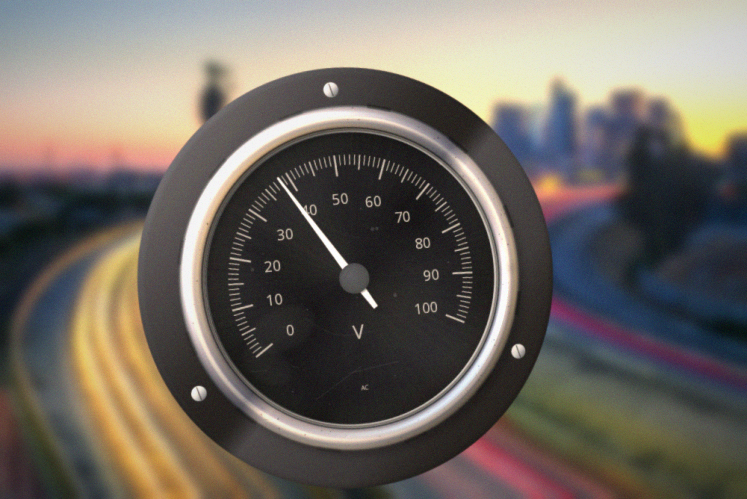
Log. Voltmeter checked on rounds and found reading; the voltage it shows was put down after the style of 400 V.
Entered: 38 V
